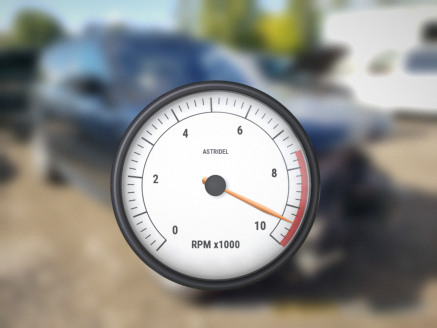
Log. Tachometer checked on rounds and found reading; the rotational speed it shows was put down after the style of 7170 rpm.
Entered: 9400 rpm
